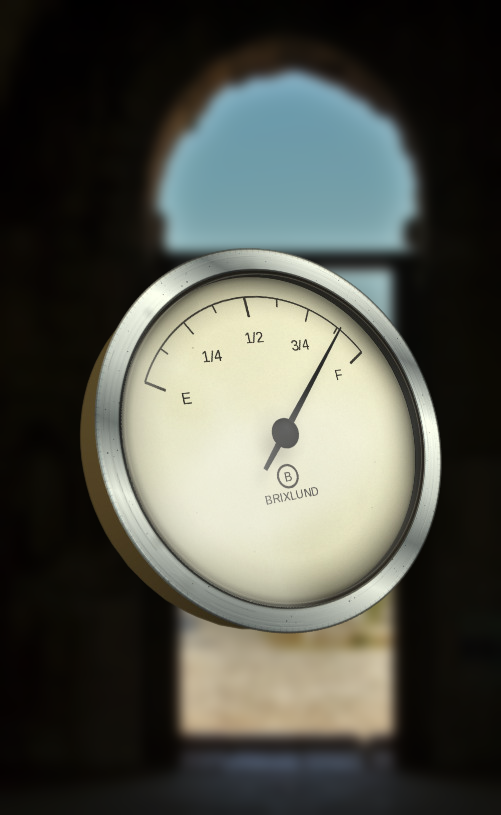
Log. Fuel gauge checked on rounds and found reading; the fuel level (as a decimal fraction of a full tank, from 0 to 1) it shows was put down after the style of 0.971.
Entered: 0.875
